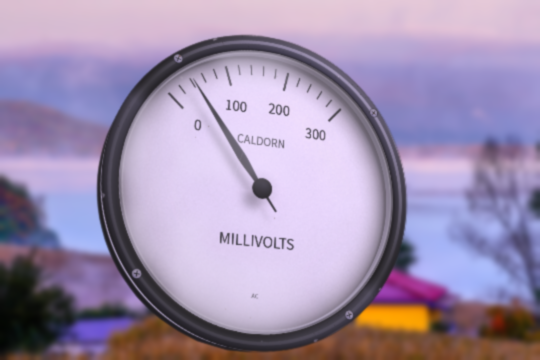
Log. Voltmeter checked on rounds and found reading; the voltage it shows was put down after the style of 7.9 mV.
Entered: 40 mV
